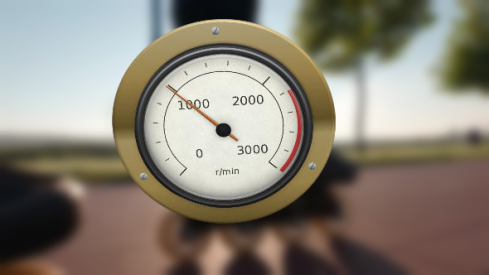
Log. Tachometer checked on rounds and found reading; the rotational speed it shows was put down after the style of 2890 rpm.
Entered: 1000 rpm
